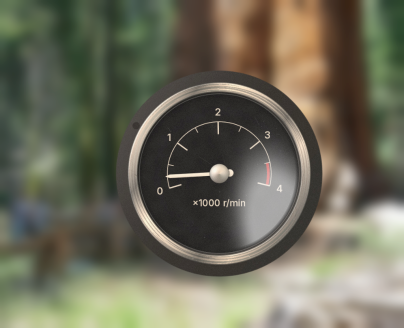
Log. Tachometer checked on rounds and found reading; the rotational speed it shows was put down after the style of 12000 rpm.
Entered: 250 rpm
